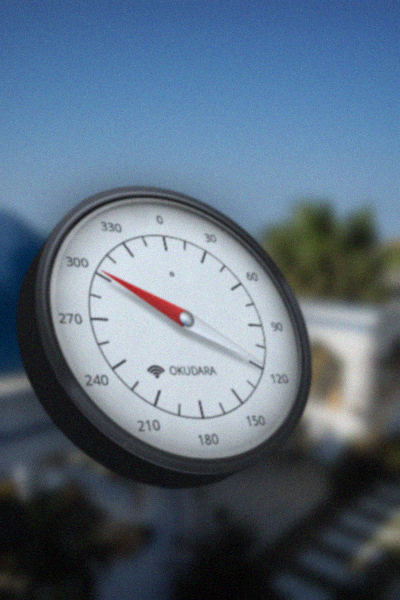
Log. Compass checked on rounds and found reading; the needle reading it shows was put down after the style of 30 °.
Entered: 300 °
